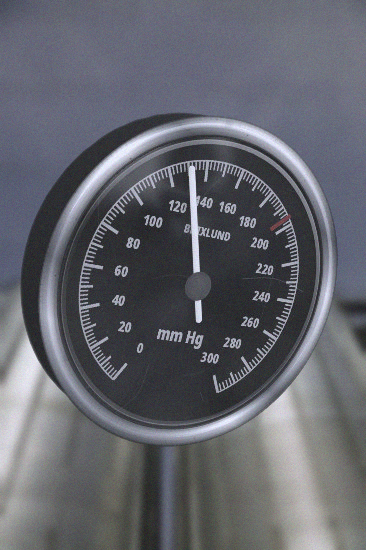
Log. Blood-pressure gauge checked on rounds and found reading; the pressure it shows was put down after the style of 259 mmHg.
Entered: 130 mmHg
